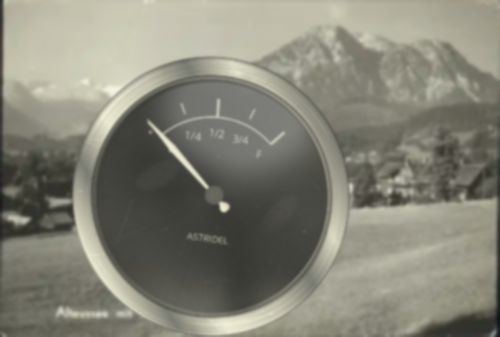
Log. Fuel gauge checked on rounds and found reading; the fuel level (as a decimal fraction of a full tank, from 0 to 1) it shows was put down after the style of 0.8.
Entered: 0
